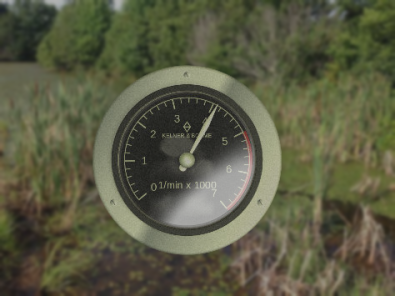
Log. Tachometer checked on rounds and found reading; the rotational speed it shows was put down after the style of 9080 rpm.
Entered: 4100 rpm
